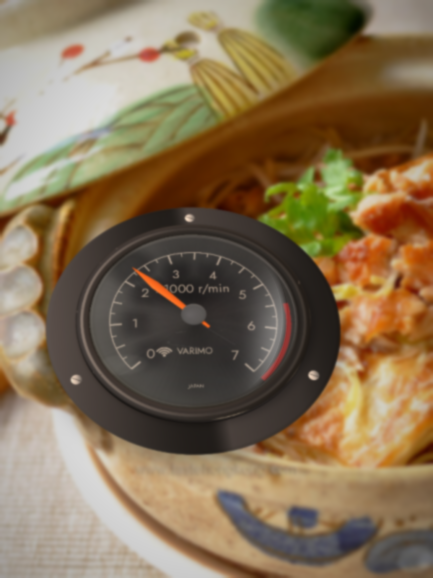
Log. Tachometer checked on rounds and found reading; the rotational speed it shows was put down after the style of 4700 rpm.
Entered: 2250 rpm
